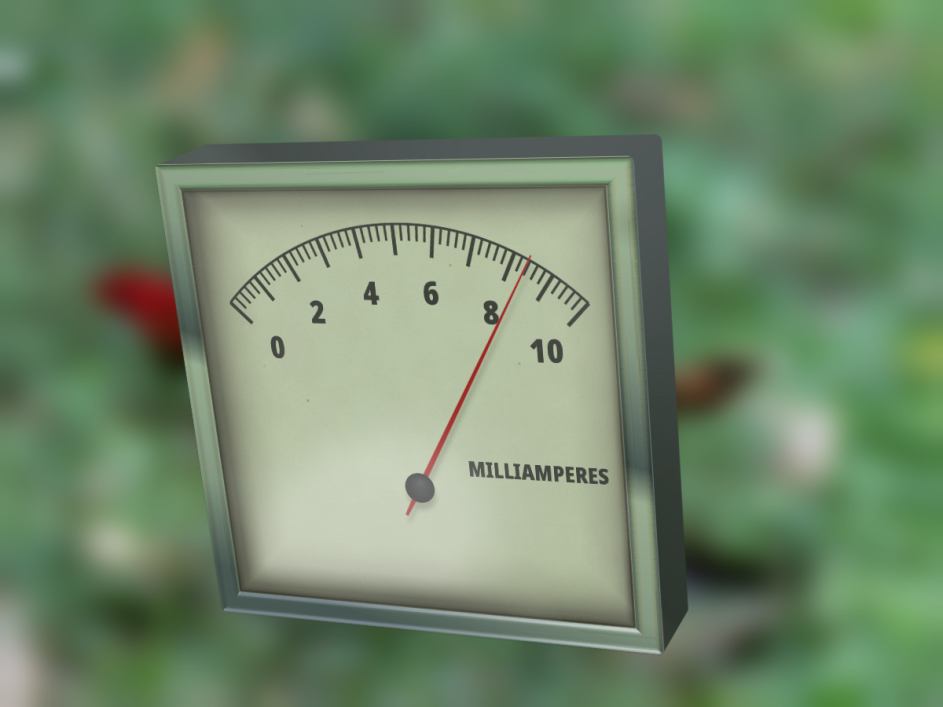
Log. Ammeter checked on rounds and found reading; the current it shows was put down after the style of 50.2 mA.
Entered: 8.4 mA
